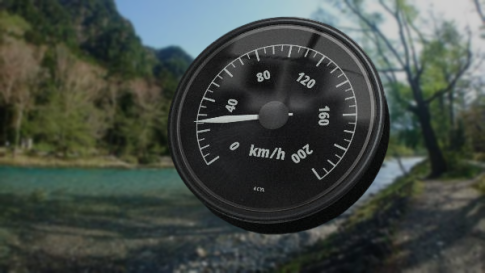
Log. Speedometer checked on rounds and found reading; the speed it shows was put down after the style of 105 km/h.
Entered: 25 km/h
